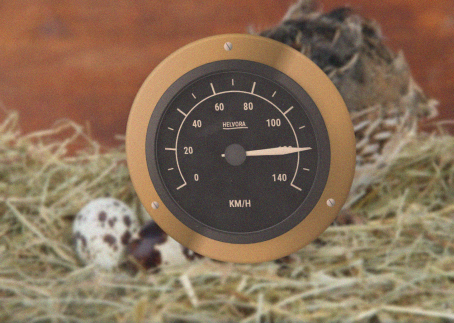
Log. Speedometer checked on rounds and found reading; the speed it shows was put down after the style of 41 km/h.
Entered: 120 km/h
